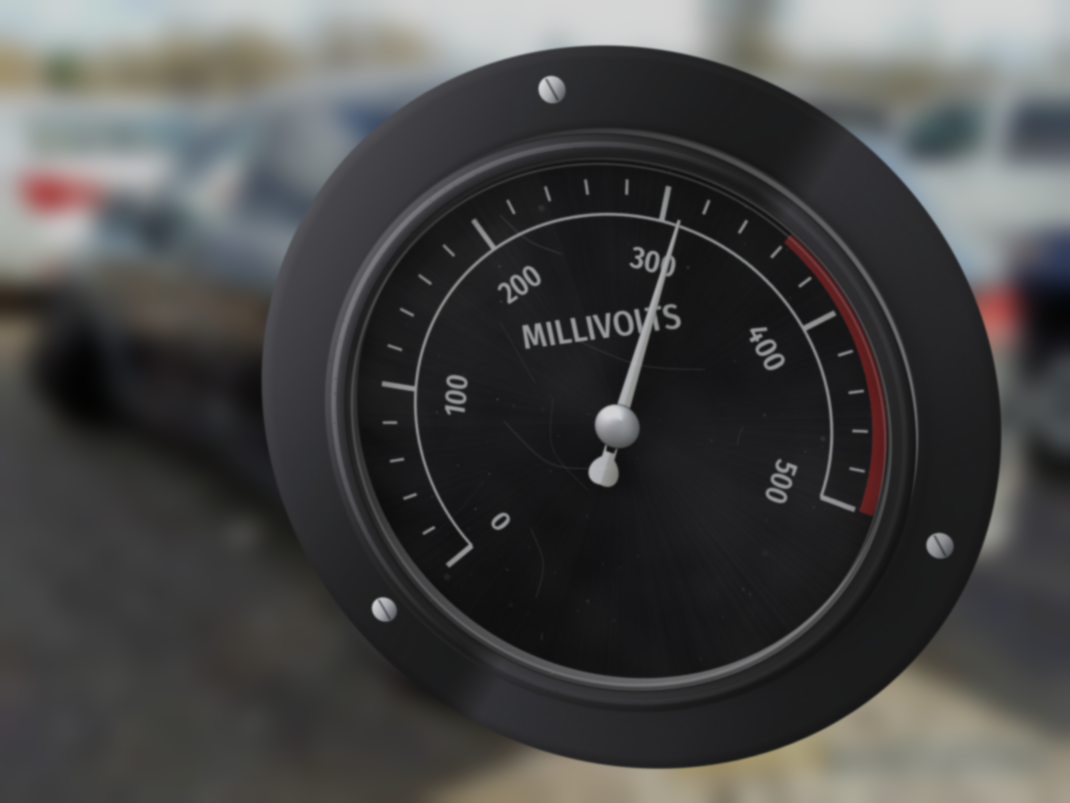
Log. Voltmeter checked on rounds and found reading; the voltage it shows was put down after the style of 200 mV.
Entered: 310 mV
